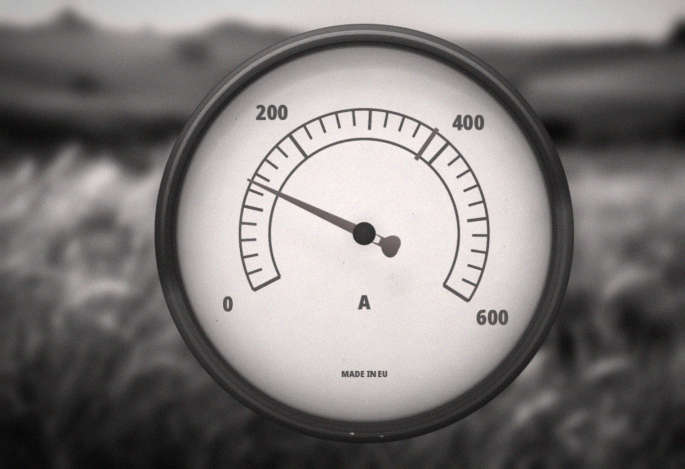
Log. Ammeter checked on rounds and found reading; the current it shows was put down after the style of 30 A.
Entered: 130 A
